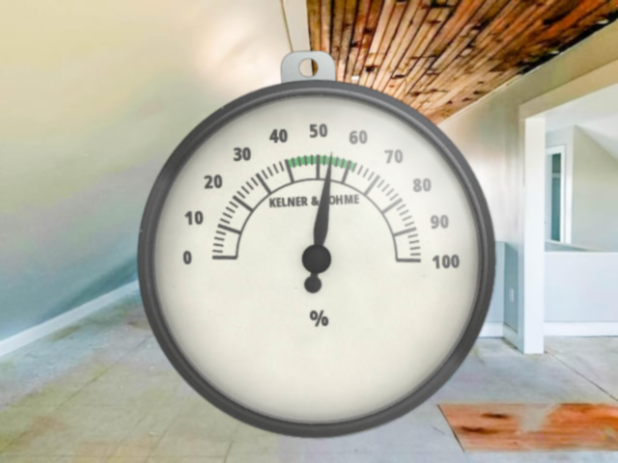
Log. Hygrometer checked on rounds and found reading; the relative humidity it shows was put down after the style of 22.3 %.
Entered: 54 %
